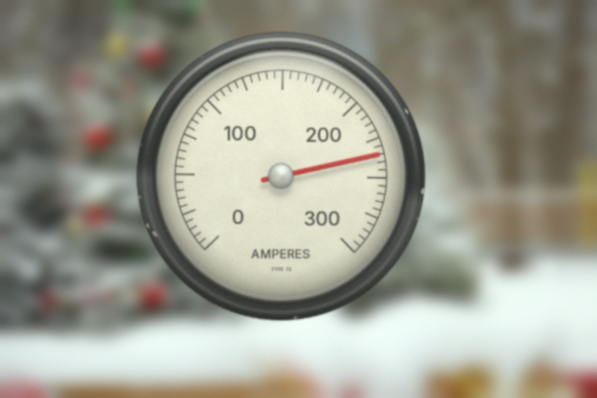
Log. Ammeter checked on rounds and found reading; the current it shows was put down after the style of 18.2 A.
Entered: 235 A
